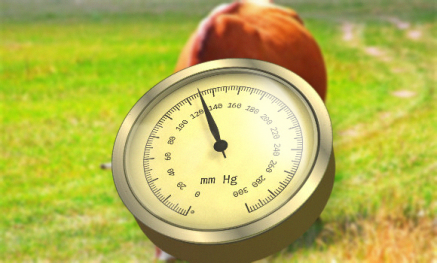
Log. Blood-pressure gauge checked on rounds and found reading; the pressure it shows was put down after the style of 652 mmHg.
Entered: 130 mmHg
